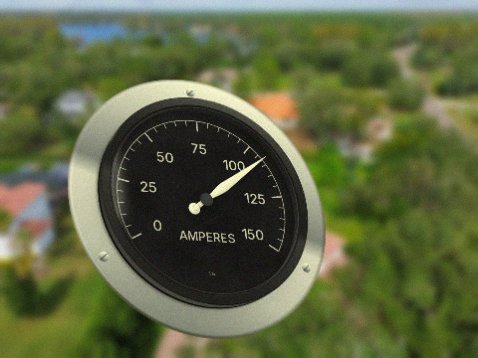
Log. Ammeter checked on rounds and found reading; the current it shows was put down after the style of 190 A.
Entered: 107.5 A
